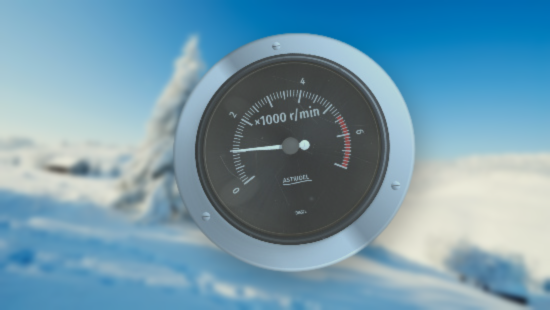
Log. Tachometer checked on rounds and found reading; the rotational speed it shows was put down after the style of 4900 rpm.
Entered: 1000 rpm
